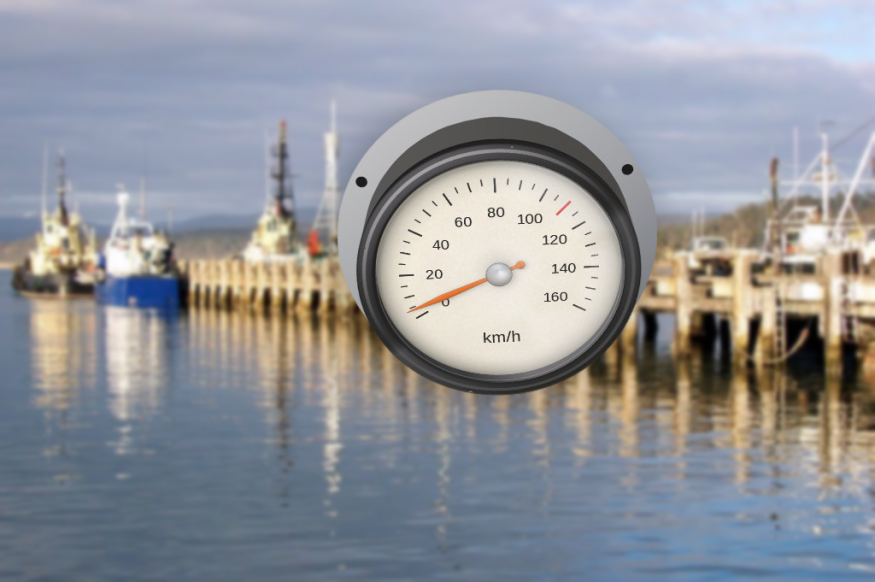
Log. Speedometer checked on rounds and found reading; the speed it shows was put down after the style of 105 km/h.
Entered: 5 km/h
